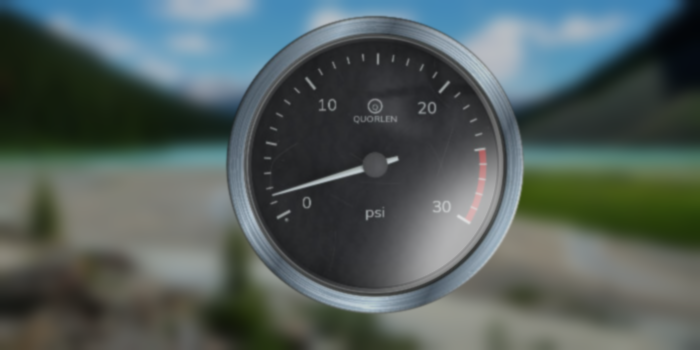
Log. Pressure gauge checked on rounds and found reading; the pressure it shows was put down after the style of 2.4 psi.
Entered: 1.5 psi
